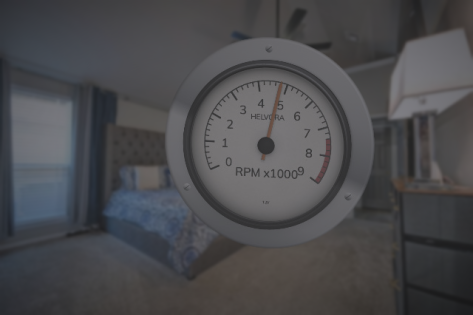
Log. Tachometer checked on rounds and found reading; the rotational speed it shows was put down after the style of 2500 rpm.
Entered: 4800 rpm
